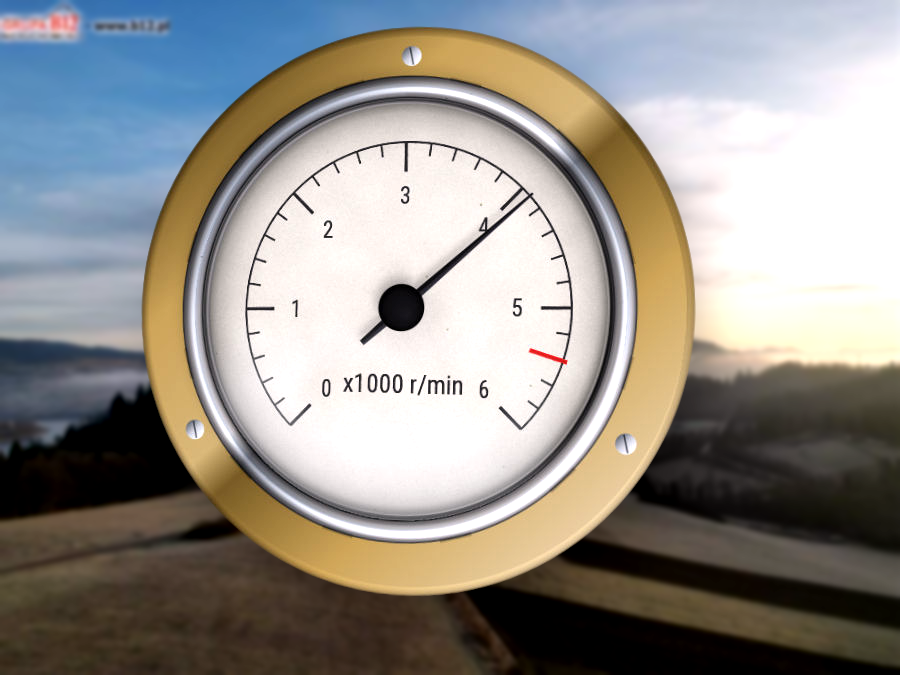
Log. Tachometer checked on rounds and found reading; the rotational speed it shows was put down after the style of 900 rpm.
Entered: 4100 rpm
